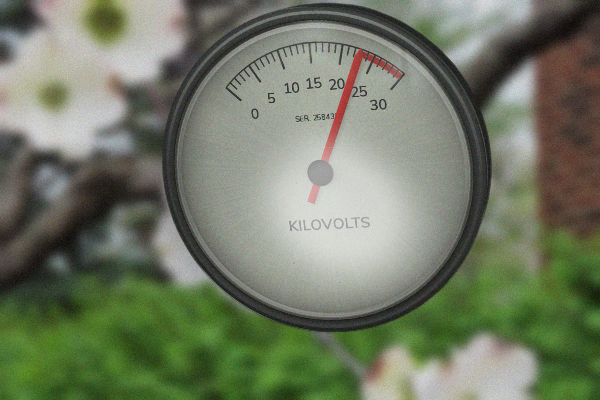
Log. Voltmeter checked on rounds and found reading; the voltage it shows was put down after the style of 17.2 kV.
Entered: 23 kV
